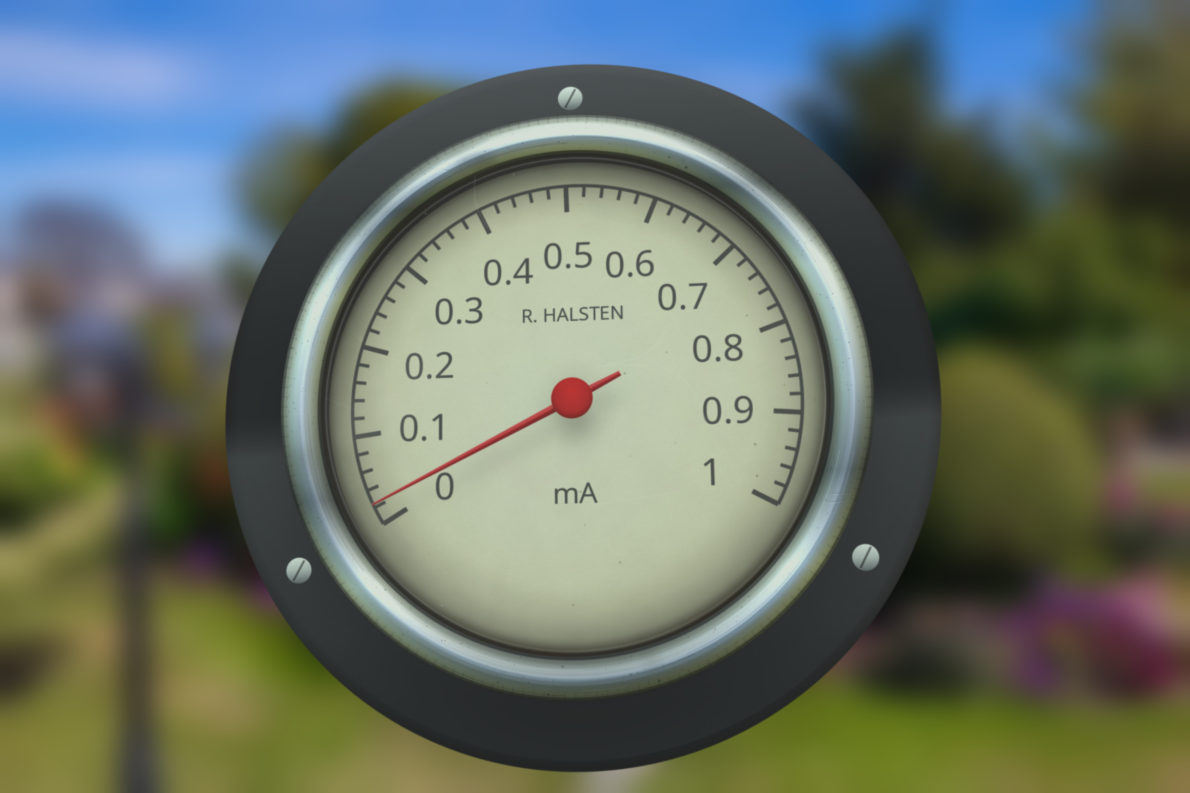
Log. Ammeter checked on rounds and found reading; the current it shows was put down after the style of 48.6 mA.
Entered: 0.02 mA
